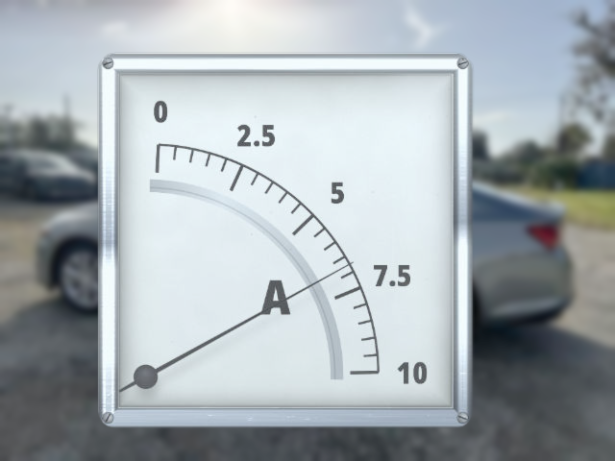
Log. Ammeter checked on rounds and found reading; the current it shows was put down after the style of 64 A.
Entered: 6.75 A
